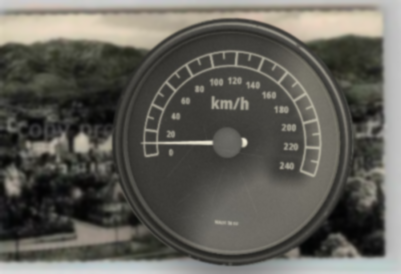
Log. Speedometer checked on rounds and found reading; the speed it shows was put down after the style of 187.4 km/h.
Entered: 10 km/h
